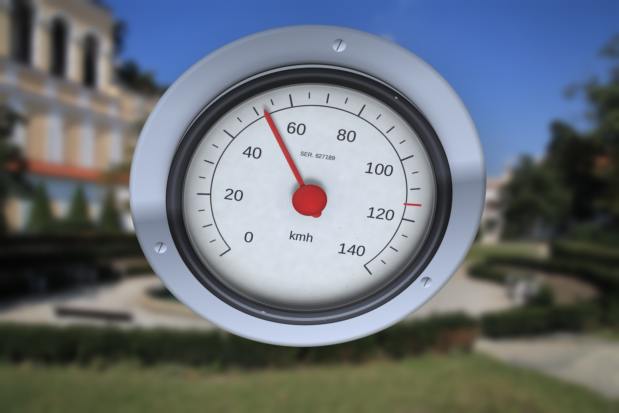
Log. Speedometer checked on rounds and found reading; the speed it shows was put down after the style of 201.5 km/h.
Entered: 52.5 km/h
